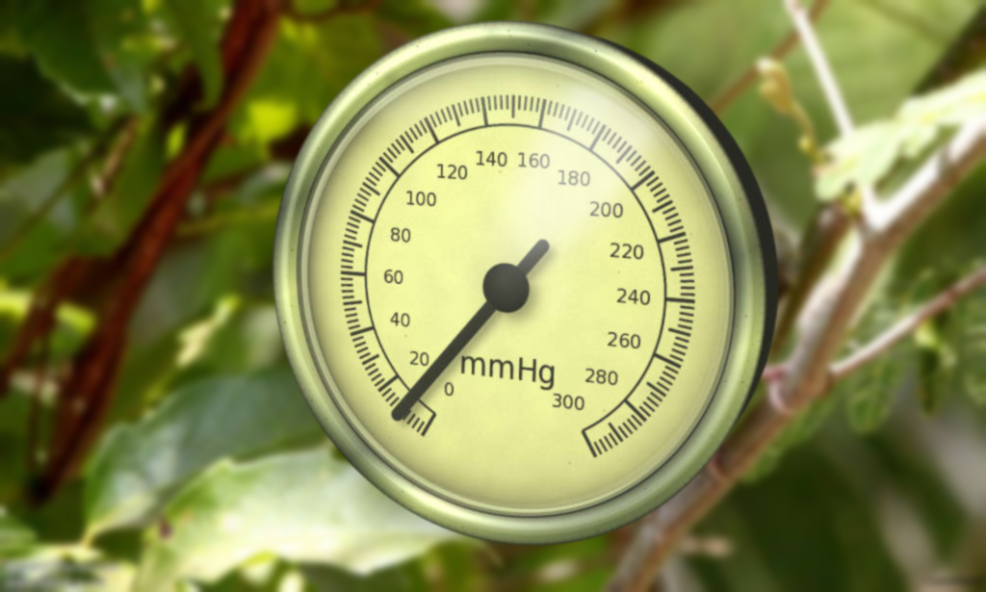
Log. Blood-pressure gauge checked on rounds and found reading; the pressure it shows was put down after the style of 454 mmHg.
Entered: 10 mmHg
